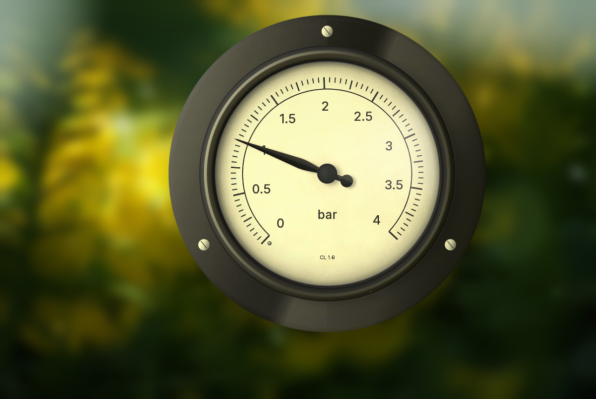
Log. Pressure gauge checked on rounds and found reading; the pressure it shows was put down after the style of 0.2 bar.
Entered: 1 bar
